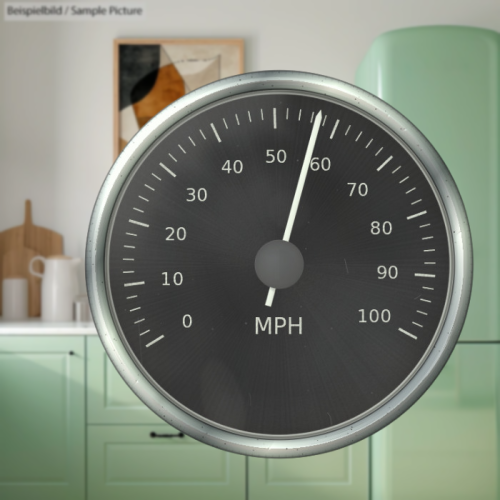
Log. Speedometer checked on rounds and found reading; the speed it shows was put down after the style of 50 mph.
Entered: 57 mph
